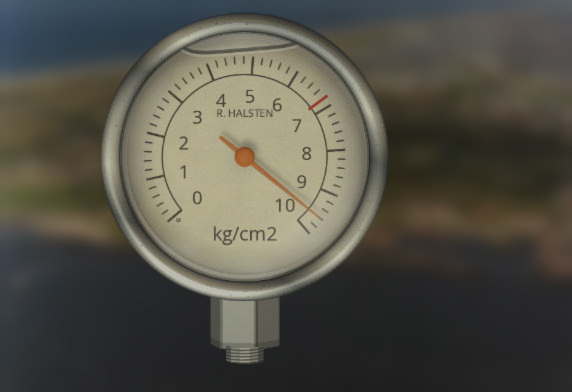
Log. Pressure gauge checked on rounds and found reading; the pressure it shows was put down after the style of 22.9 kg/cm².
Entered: 9.6 kg/cm²
